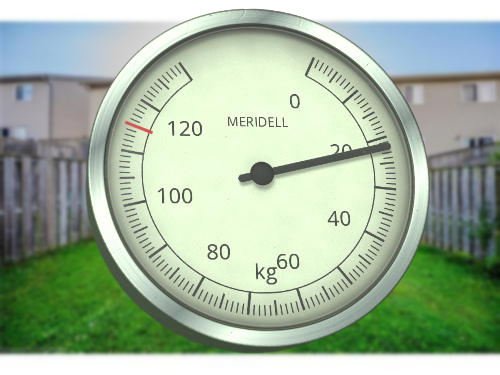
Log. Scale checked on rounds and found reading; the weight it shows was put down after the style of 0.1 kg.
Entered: 22 kg
